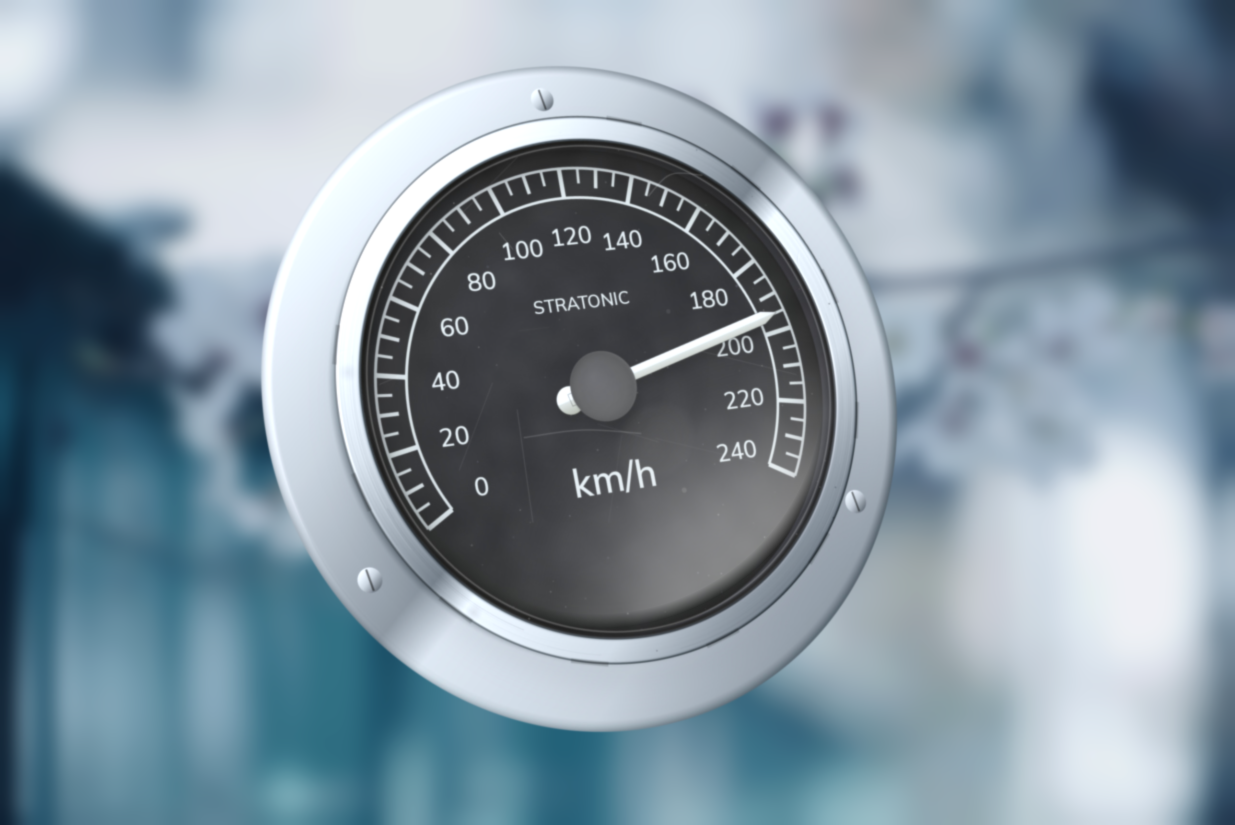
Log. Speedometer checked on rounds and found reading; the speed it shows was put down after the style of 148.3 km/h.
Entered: 195 km/h
